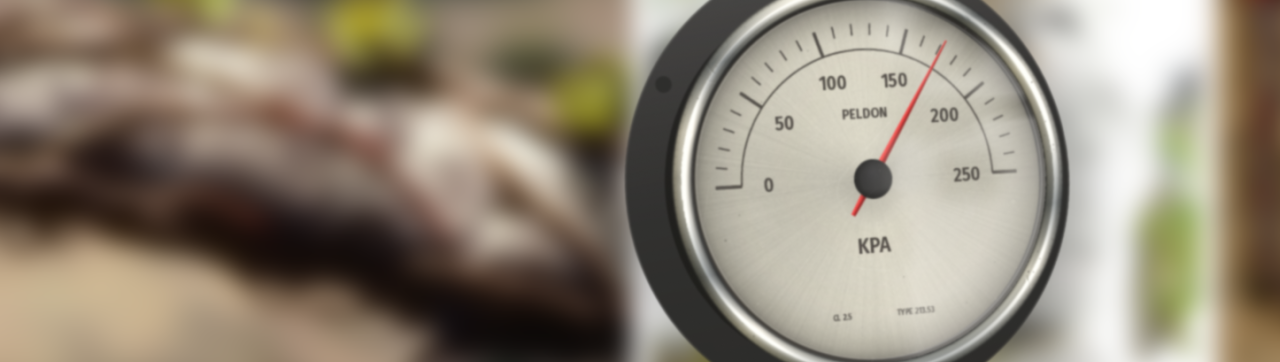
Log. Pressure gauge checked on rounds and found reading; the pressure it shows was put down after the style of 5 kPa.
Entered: 170 kPa
